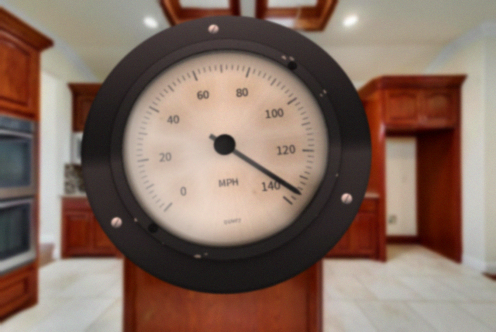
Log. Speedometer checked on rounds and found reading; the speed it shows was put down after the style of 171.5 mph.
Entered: 136 mph
